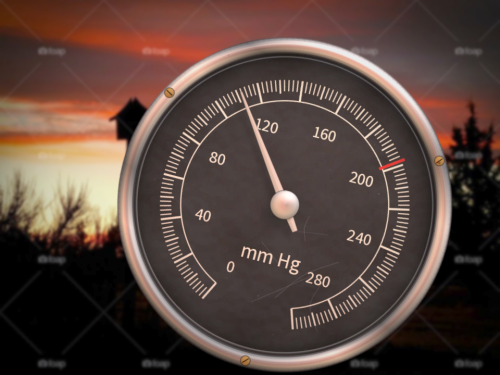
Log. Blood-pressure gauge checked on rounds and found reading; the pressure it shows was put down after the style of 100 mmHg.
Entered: 112 mmHg
